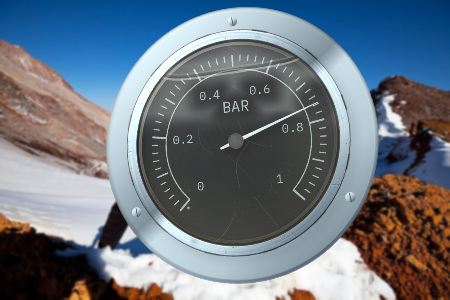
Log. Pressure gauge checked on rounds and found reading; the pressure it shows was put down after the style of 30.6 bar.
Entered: 0.76 bar
